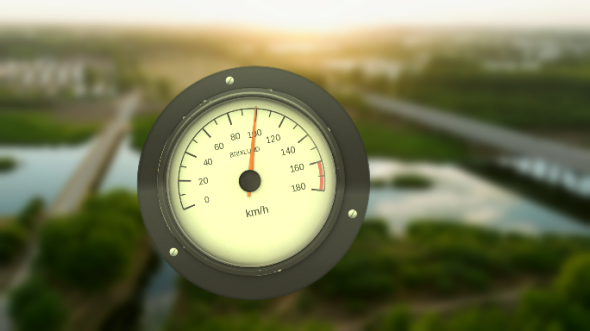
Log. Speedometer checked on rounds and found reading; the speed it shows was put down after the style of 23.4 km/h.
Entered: 100 km/h
